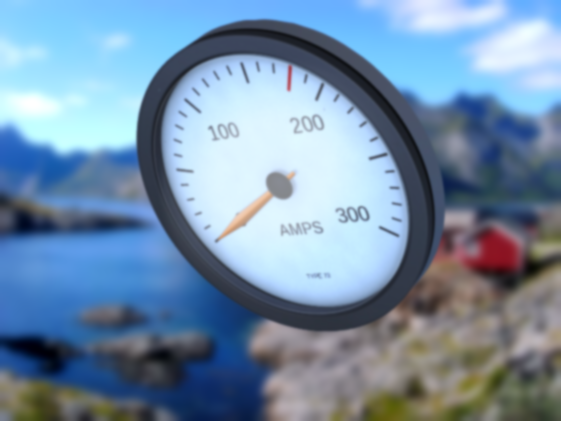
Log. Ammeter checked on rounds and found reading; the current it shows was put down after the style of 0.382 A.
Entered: 0 A
